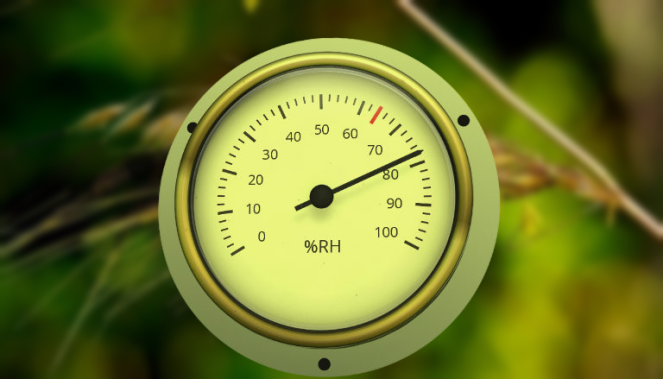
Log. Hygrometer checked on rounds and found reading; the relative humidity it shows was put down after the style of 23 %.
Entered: 78 %
